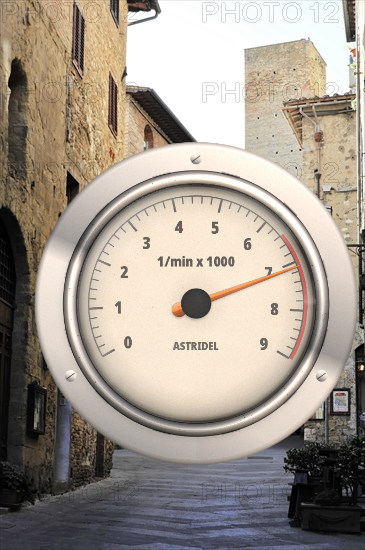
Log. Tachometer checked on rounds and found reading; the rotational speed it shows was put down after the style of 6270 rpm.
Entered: 7100 rpm
